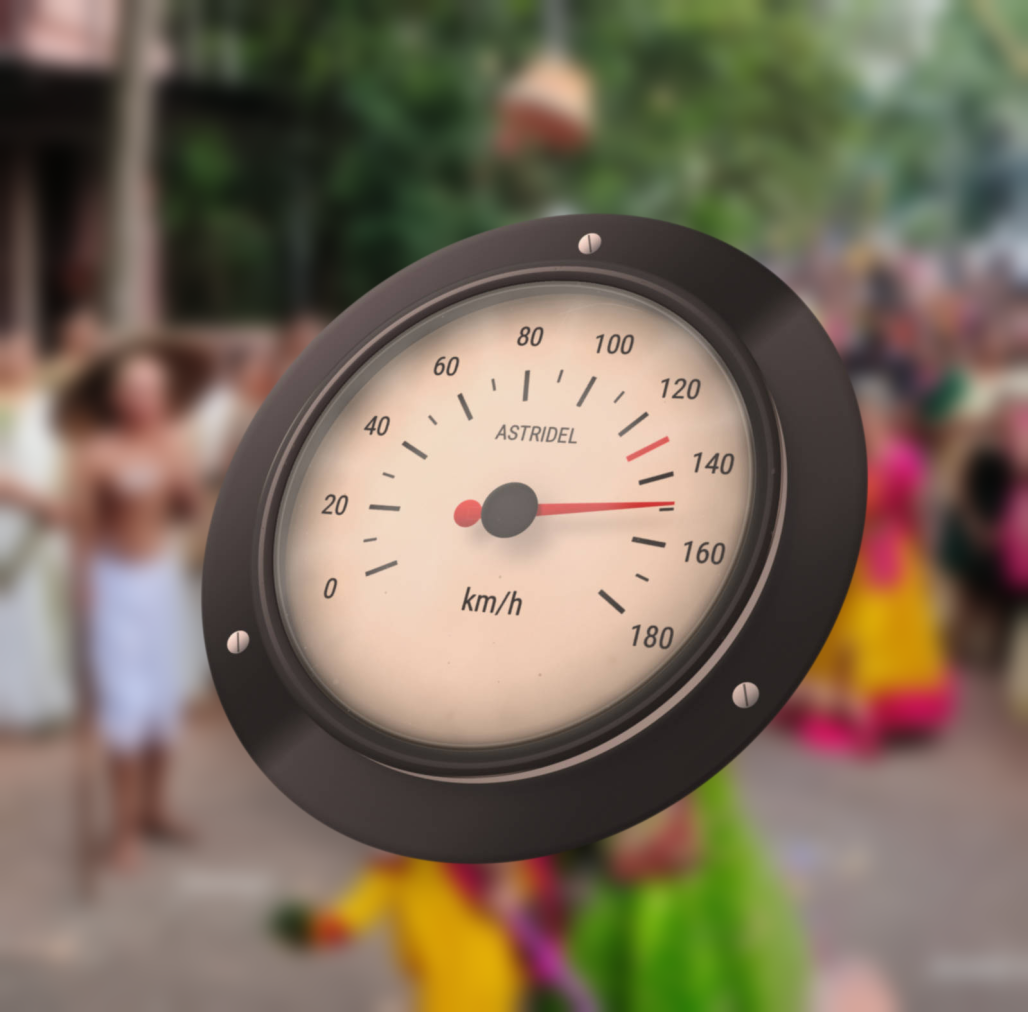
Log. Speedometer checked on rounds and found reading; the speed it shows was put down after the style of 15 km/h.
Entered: 150 km/h
